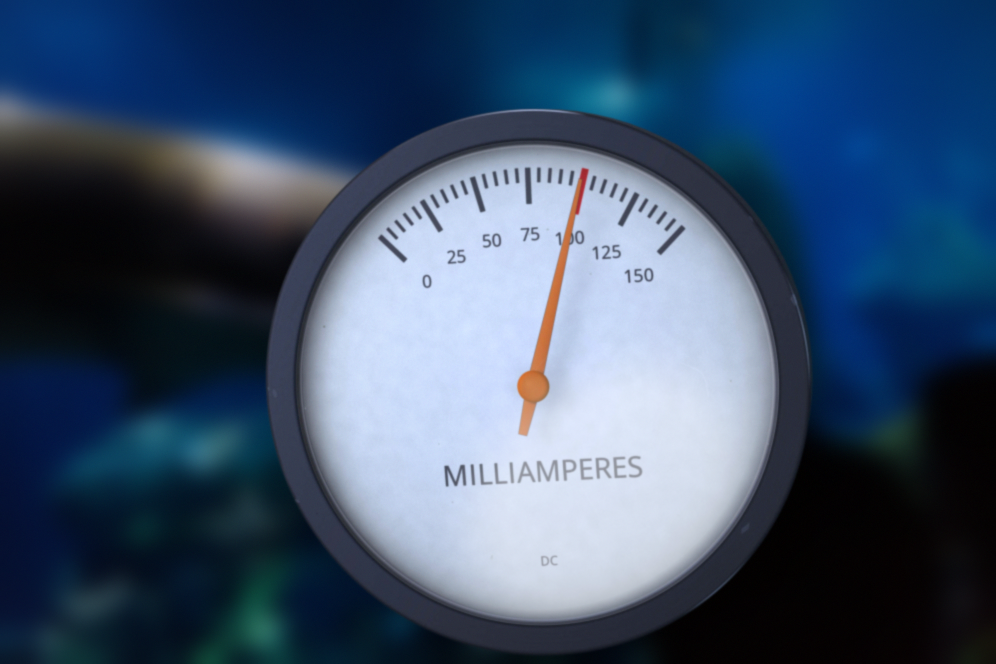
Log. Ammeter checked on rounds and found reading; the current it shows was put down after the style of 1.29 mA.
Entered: 100 mA
